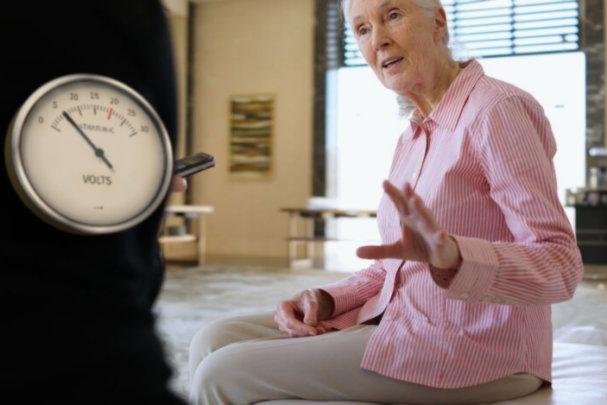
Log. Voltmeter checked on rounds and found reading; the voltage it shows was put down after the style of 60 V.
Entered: 5 V
